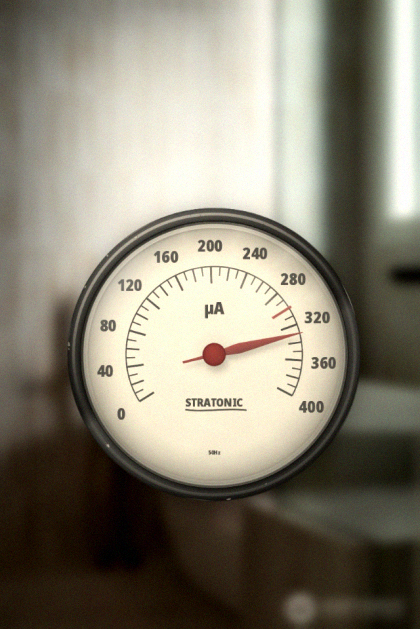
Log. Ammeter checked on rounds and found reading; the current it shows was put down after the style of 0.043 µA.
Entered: 330 µA
